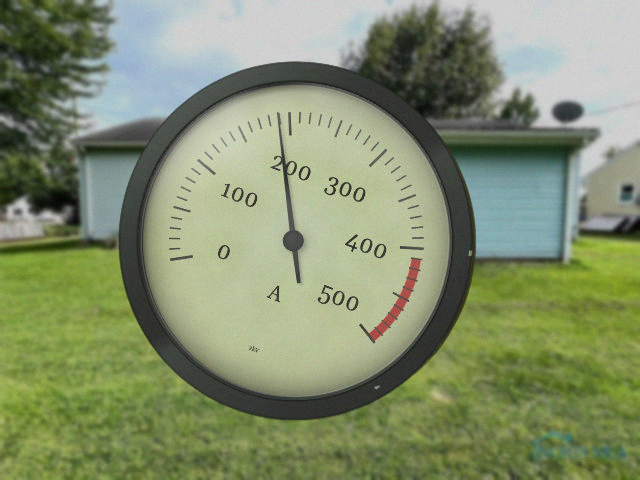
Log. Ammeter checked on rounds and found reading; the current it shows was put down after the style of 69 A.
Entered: 190 A
